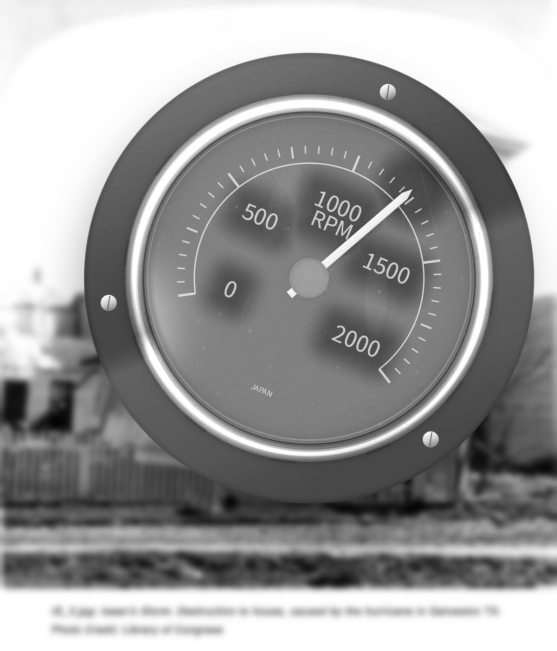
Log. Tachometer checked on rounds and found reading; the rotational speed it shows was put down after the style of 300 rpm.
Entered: 1225 rpm
